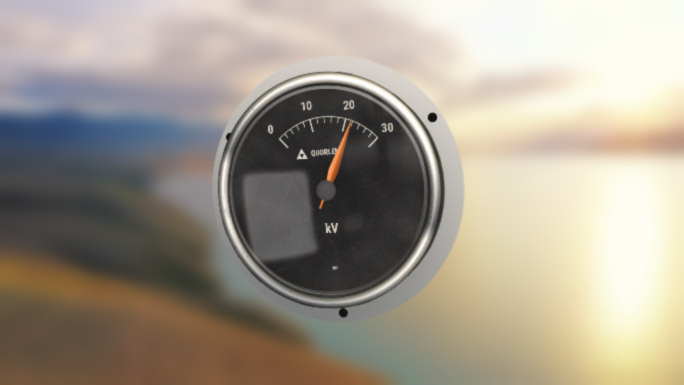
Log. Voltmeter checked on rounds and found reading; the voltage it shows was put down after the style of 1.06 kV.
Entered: 22 kV
